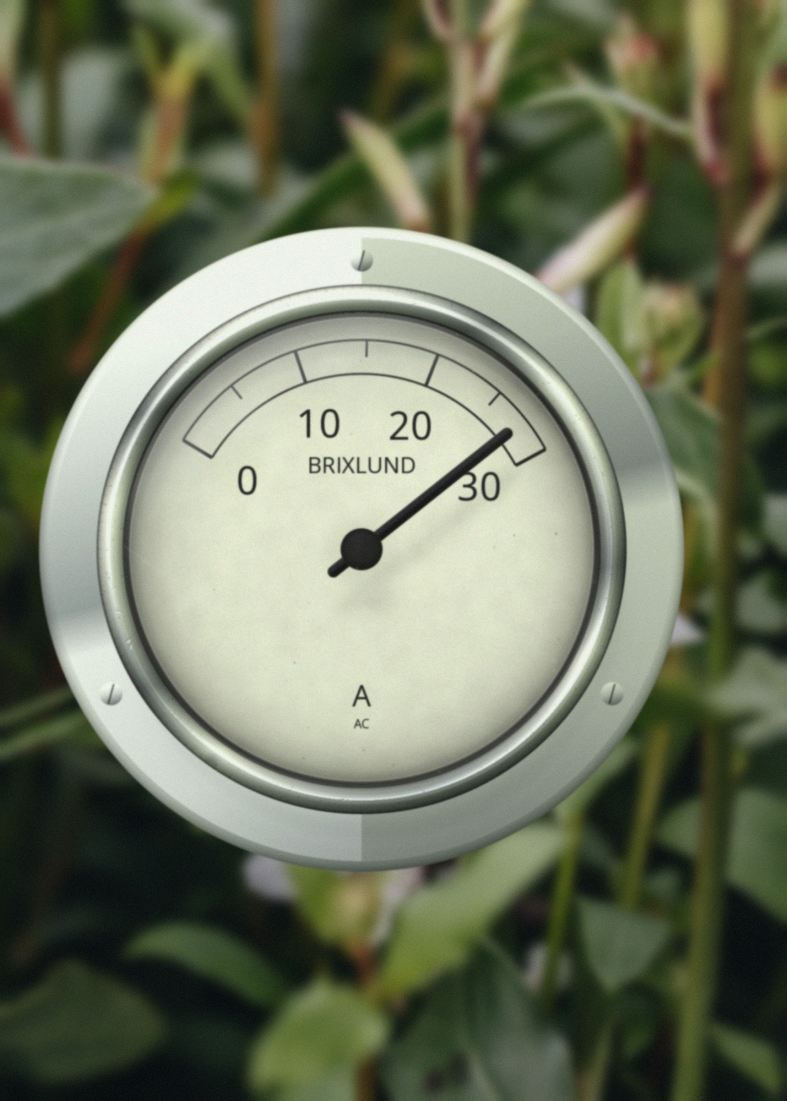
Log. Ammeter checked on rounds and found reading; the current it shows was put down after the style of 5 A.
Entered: 27.5 A
